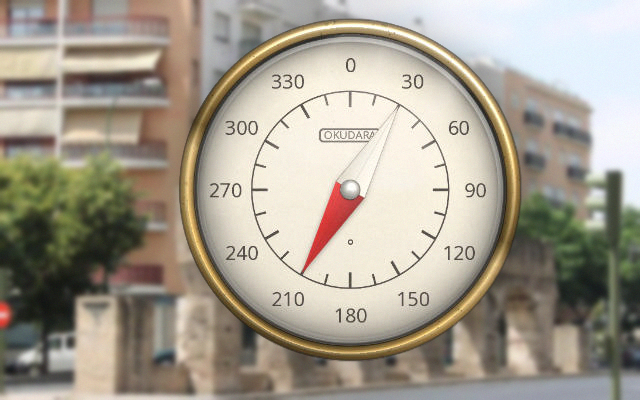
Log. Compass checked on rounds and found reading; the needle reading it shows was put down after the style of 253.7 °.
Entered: 210 °
